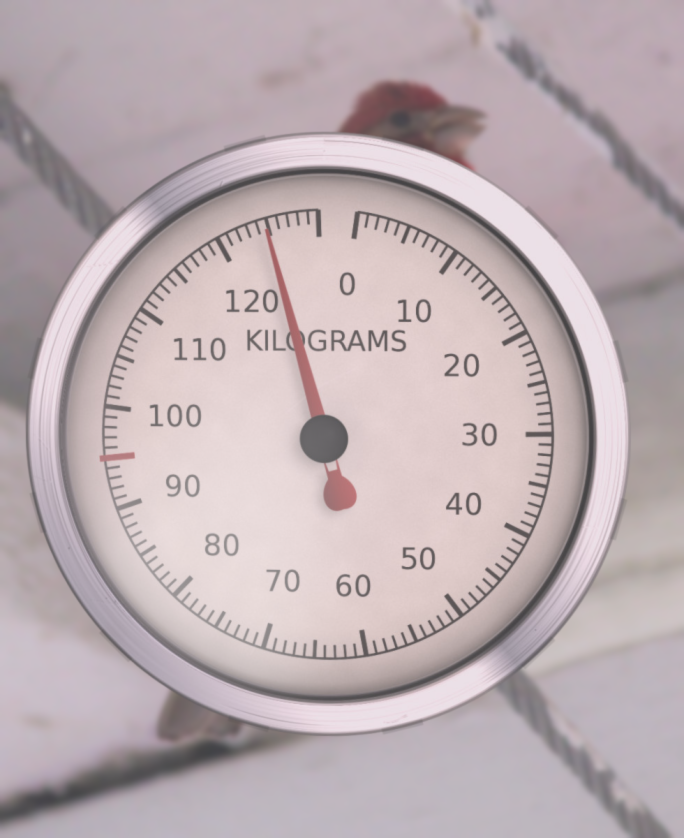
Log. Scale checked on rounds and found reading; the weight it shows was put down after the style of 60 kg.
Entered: 125 kg
